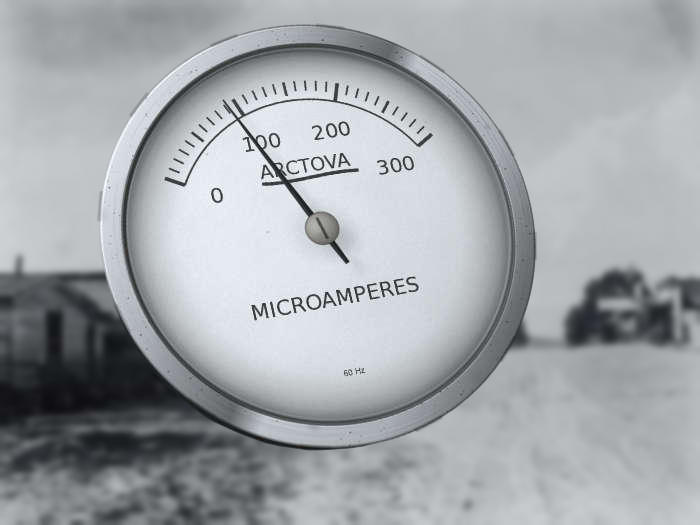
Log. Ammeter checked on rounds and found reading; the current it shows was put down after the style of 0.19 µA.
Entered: 90 µA
